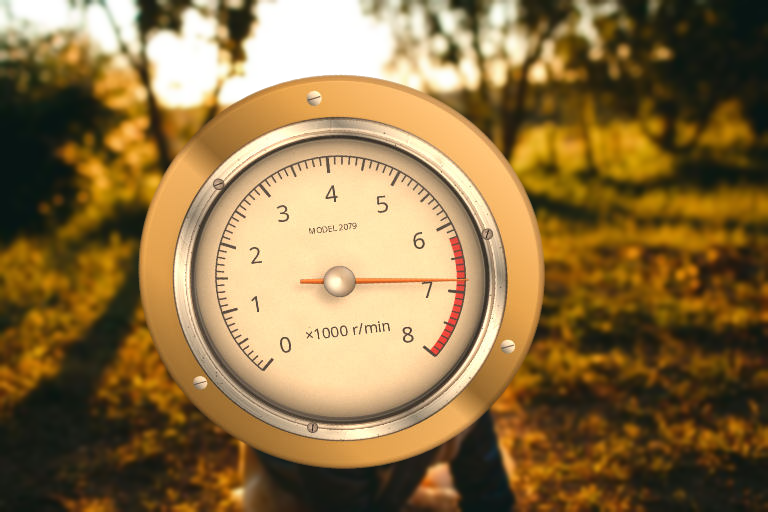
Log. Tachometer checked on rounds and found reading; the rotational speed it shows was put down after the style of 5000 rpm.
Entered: 6800 rpm
